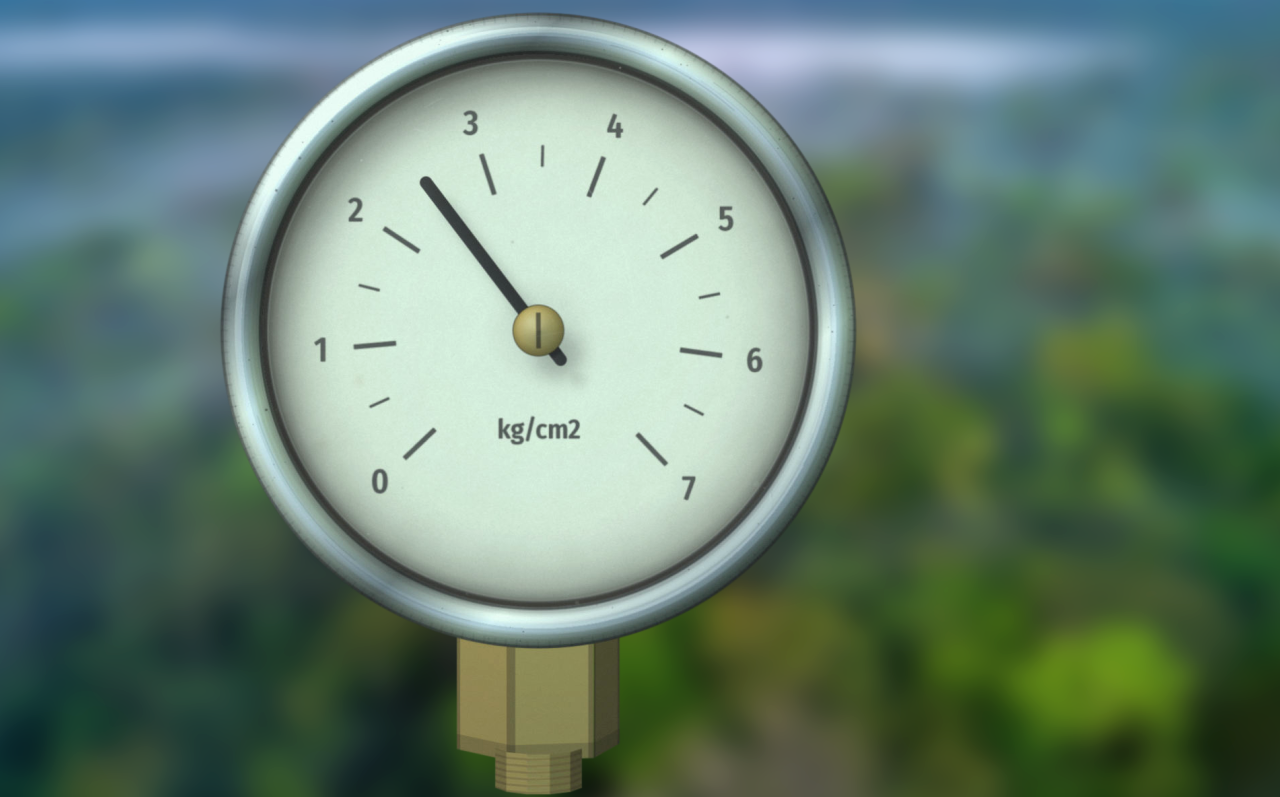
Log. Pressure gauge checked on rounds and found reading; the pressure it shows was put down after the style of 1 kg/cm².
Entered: 2.5 kg/cm²
